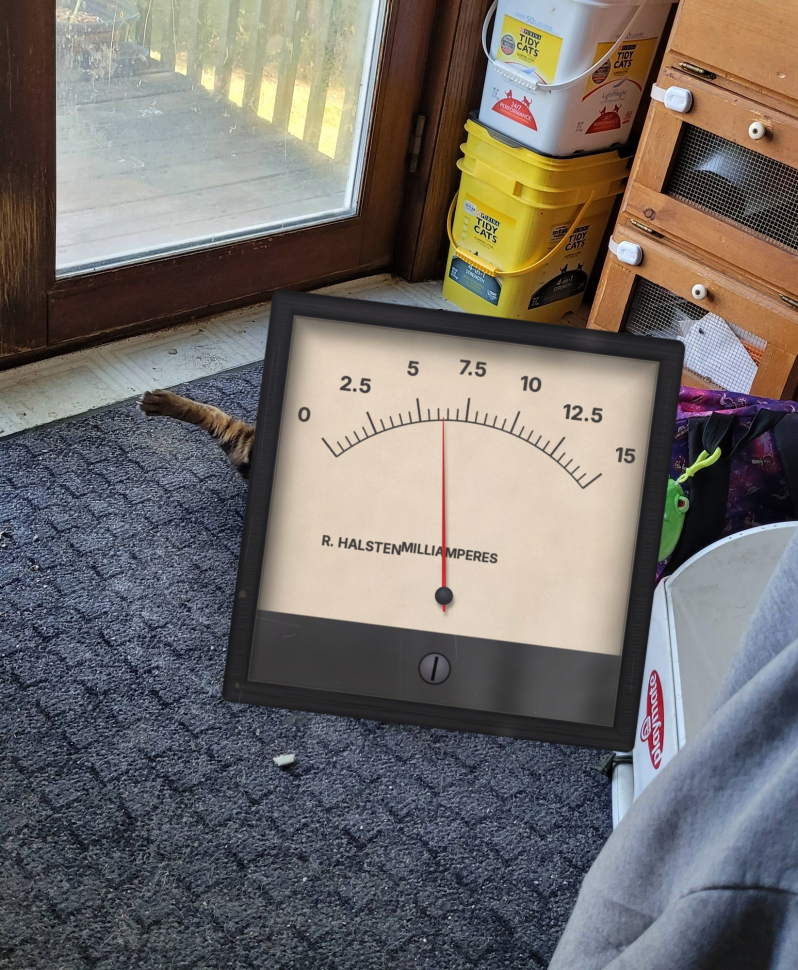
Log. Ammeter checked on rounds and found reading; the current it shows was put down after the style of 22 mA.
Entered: 6.25 mA
